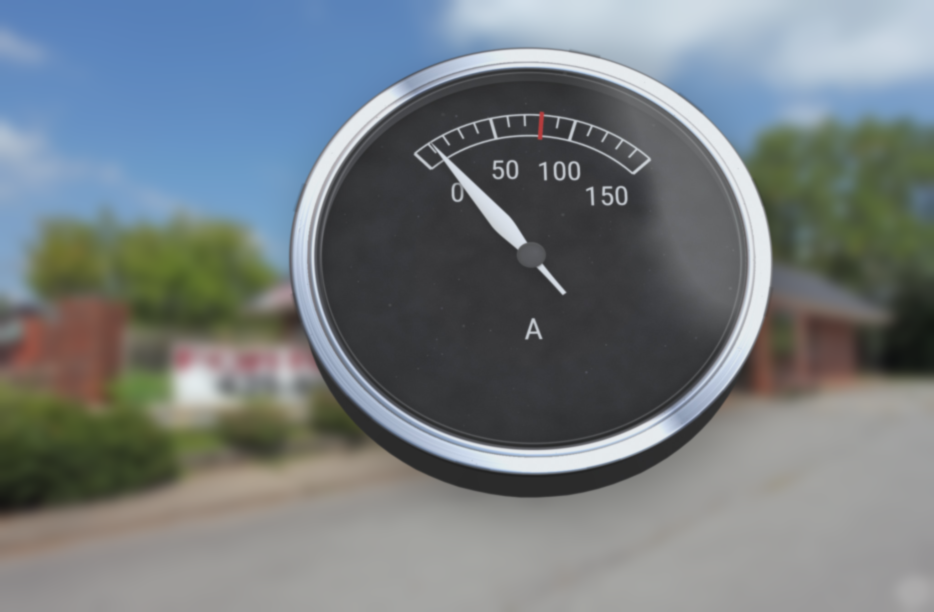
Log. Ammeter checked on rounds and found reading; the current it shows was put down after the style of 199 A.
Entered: 10 A
